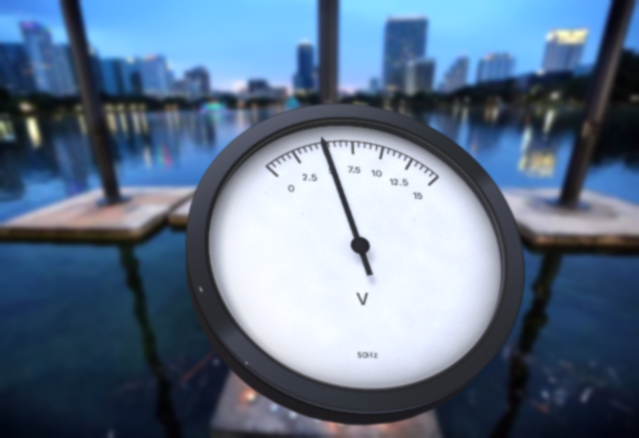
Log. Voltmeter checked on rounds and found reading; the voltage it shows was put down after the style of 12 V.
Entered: 5 V
